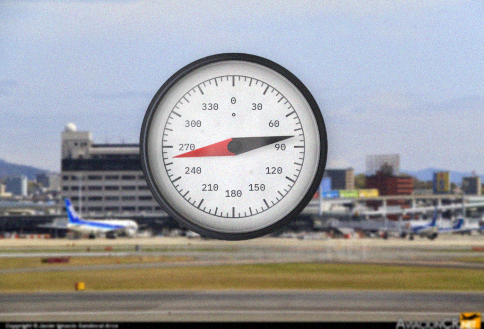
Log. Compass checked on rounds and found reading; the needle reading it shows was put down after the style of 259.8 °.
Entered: 260 °
